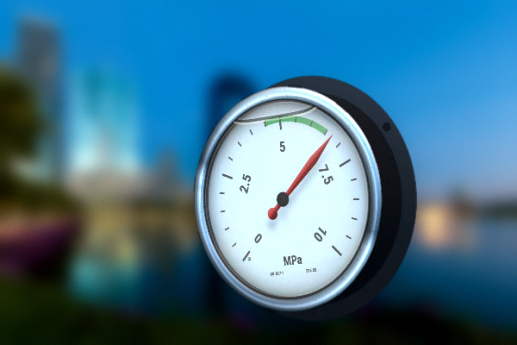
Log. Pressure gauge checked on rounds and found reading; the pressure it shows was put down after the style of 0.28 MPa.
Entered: 6.75 MPa
